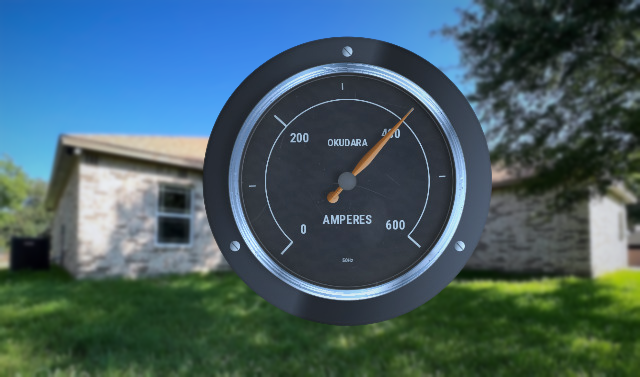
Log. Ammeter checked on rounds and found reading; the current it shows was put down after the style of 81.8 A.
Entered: 400 A
